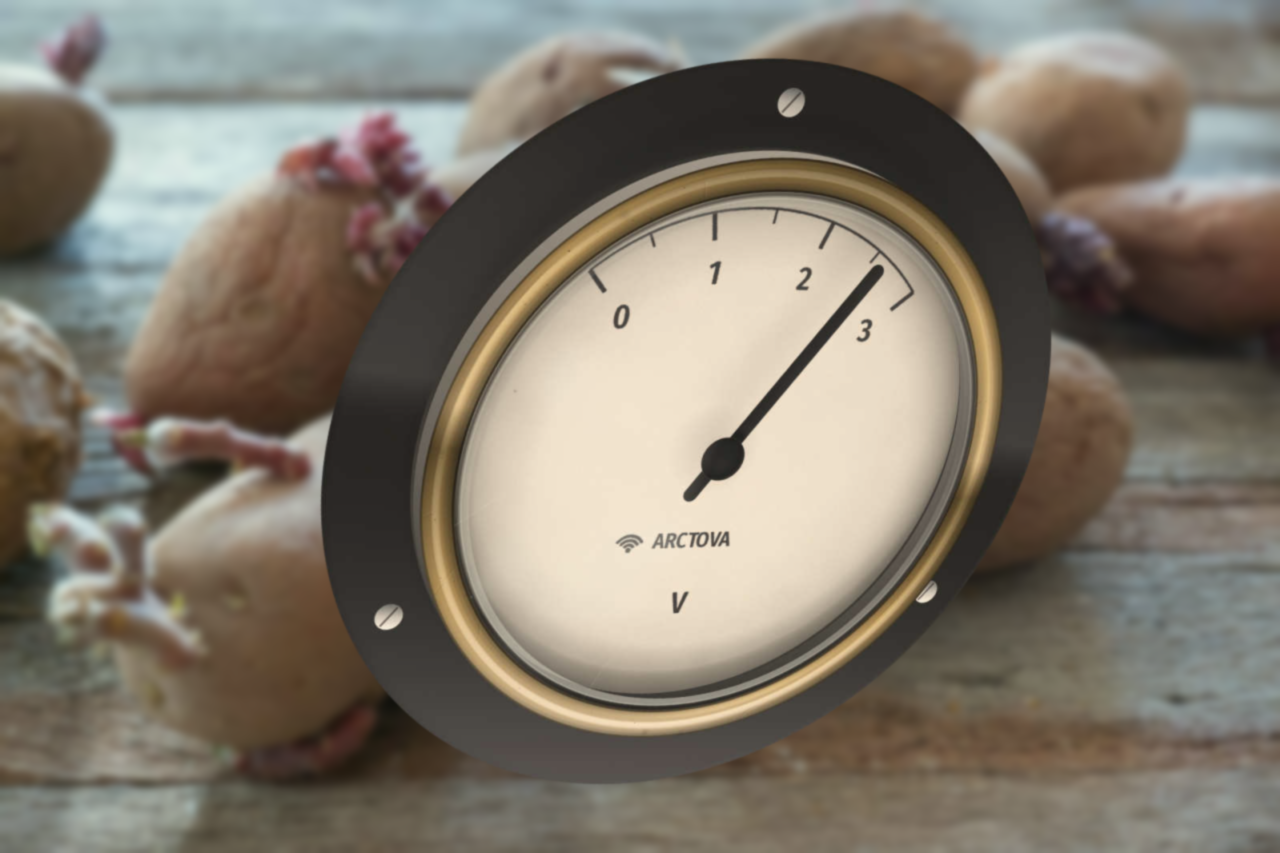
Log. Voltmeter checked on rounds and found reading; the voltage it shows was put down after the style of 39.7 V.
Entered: 2.5 V
